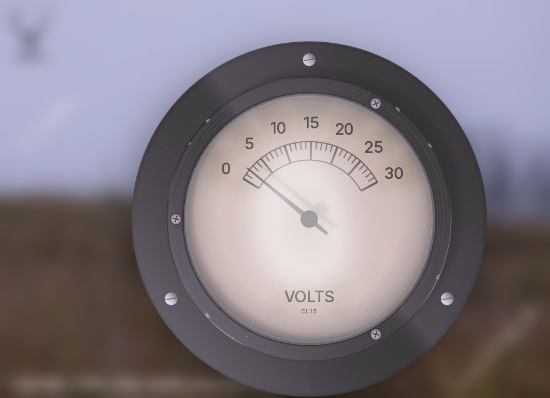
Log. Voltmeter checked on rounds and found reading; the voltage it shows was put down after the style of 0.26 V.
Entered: 2 V
